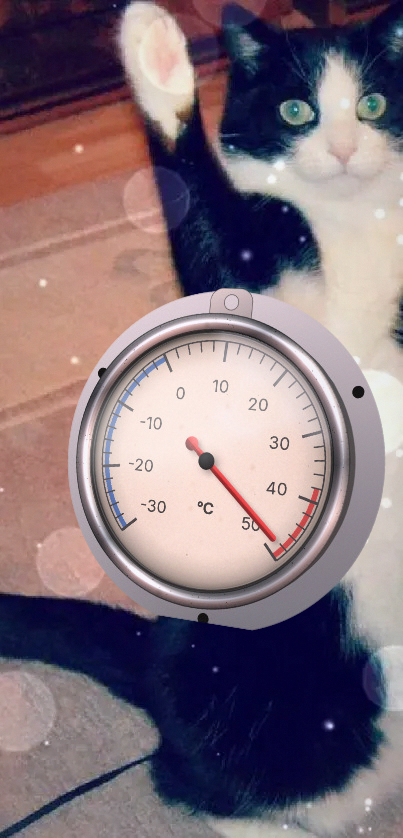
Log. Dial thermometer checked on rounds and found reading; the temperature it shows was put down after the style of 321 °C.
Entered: 48 °C
